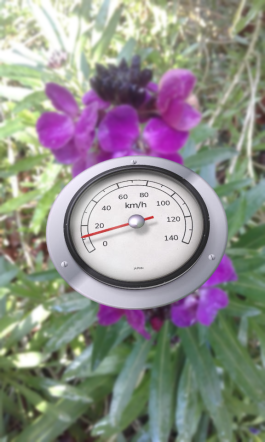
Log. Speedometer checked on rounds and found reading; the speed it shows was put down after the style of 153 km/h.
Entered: 10 km/h
